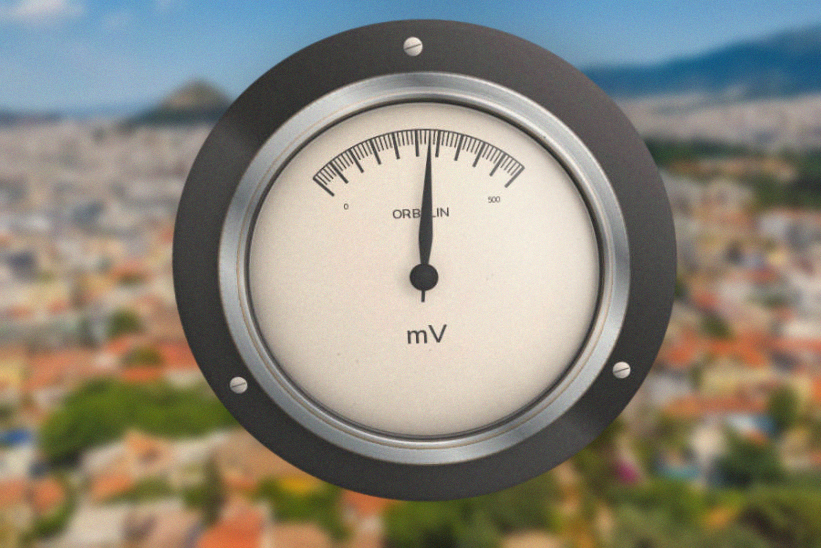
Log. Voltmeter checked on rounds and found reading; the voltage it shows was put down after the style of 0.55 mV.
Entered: 280 mV
